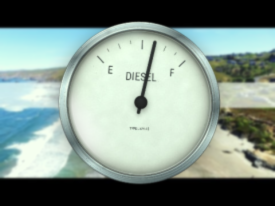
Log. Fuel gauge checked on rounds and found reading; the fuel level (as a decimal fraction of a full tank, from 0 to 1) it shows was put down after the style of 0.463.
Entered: 0.625
